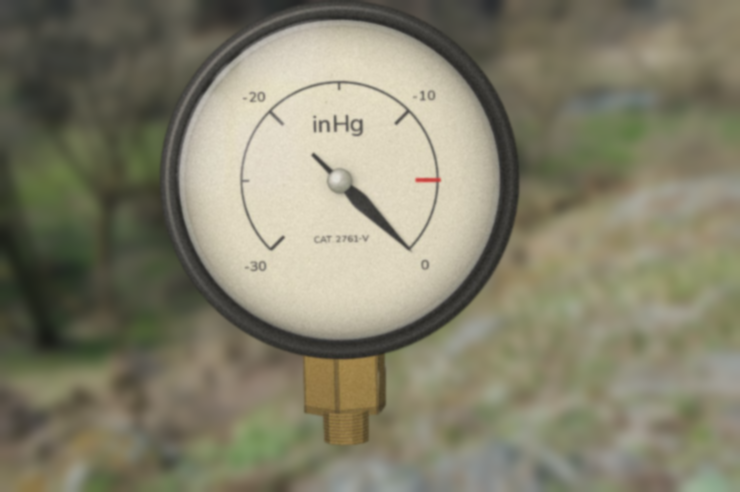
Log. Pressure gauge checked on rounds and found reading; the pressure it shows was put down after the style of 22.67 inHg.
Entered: 0 inHg
